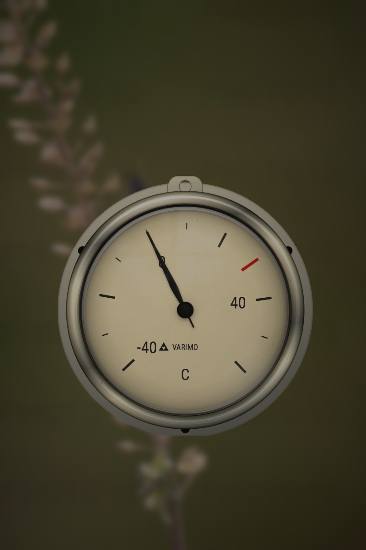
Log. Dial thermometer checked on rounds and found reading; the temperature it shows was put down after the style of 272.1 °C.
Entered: 0 °C
